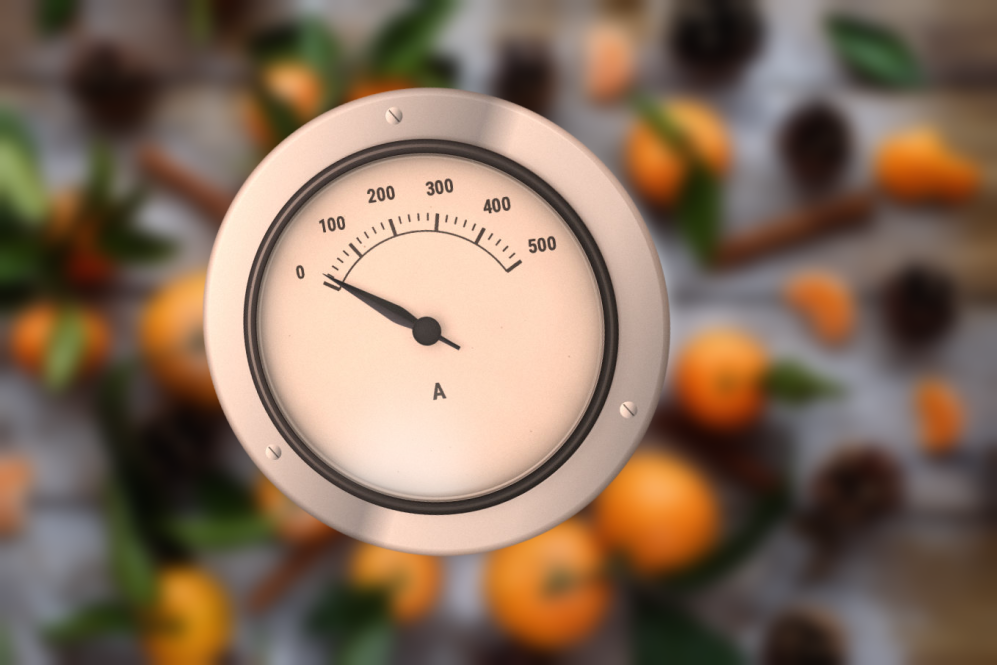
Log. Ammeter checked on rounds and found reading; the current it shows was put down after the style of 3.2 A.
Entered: 20 A
